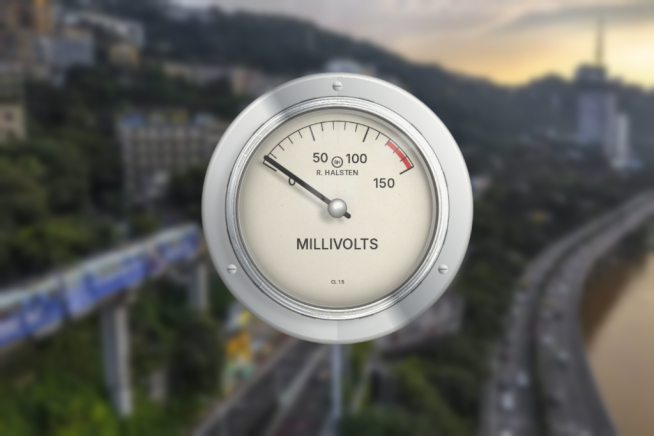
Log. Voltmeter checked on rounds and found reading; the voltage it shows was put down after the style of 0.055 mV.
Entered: 5 mV
